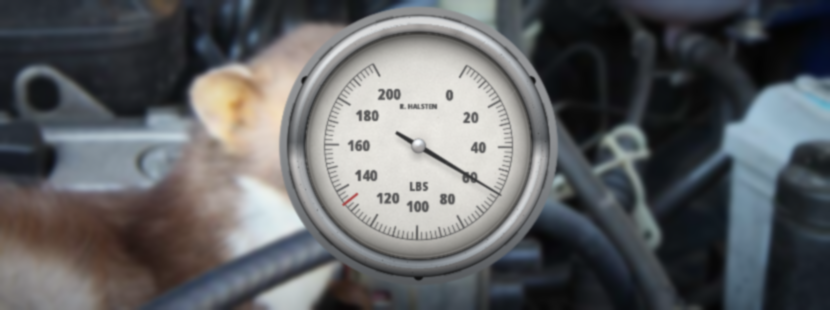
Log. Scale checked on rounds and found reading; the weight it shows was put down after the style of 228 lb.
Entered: 60 lb
